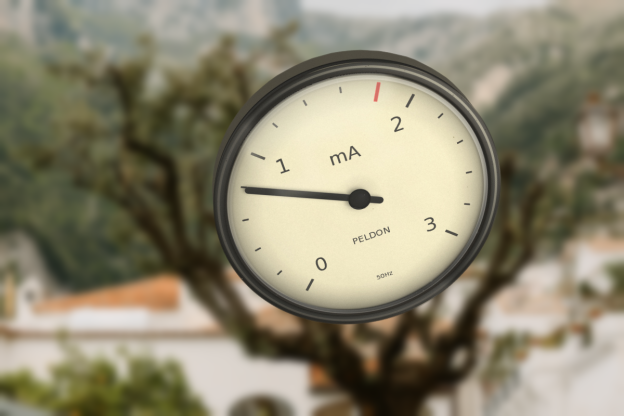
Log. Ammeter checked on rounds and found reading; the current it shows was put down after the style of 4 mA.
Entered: 0.8 mA
